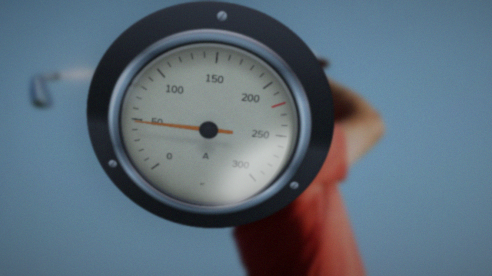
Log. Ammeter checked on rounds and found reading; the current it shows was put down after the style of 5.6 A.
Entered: 50 A
